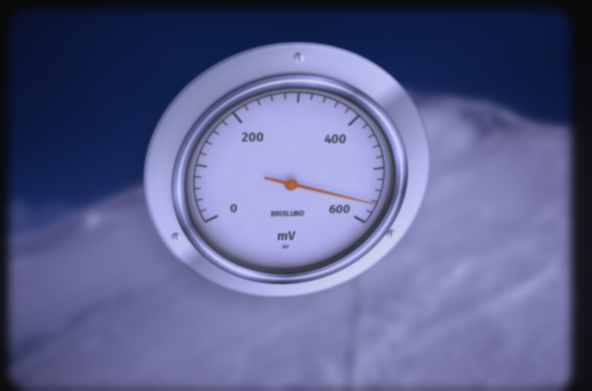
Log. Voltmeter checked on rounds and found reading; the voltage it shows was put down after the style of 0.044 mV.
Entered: 560 mV
